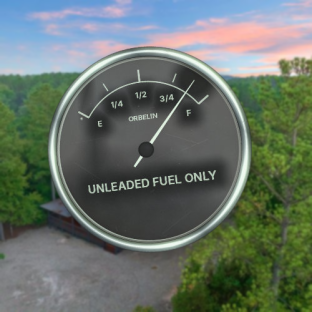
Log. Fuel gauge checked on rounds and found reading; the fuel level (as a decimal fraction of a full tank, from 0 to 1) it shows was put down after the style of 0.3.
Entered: 0.875
